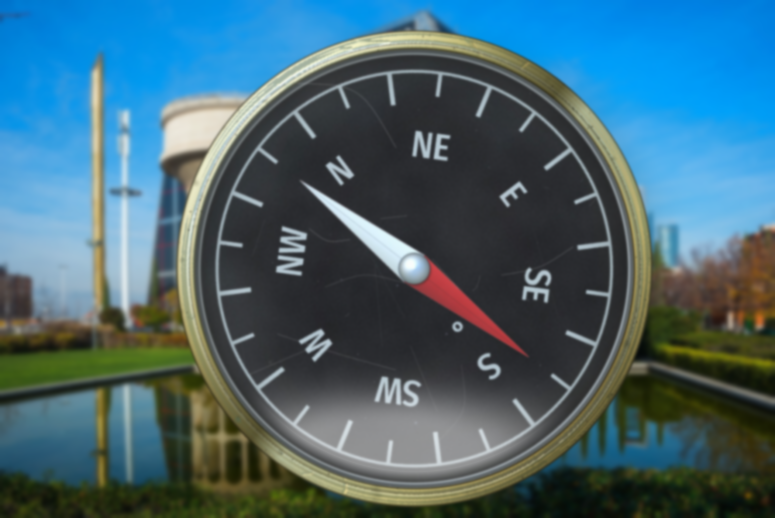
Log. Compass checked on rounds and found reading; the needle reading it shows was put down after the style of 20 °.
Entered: 165 °
